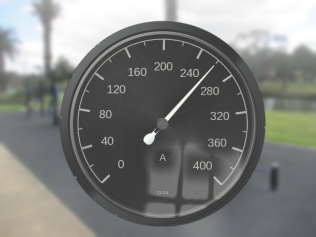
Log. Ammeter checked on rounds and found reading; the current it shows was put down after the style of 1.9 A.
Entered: 260 A
